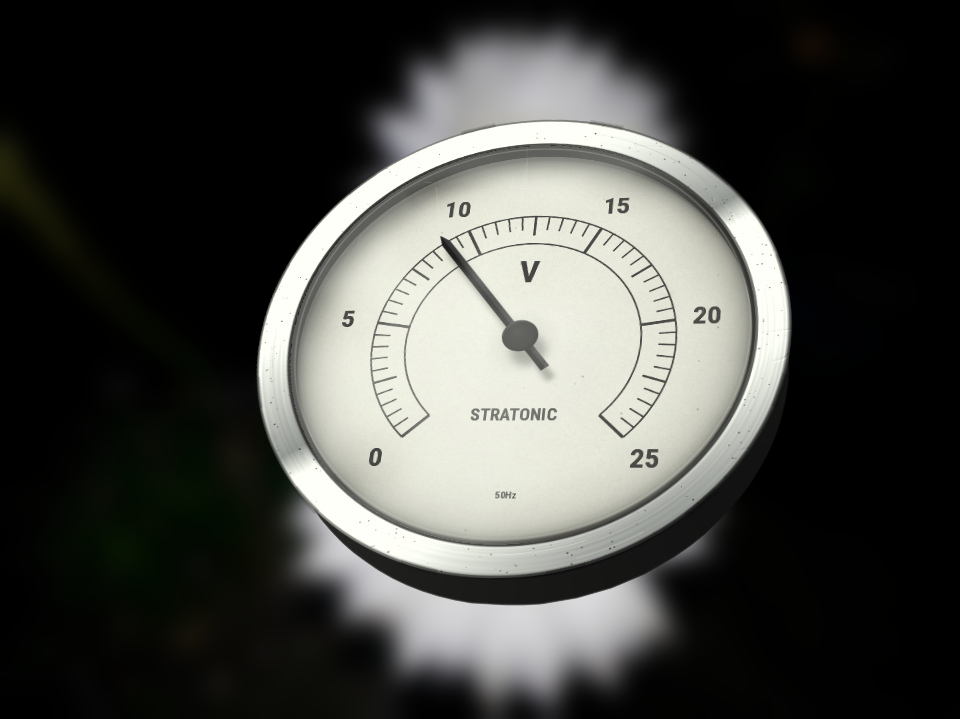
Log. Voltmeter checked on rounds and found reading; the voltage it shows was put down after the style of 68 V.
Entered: 9 V
